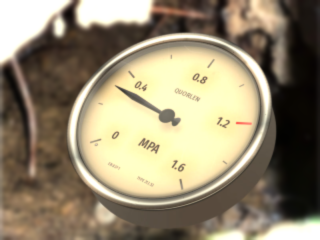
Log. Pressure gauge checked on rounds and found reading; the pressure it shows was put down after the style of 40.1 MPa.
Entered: 0.3 MPa
